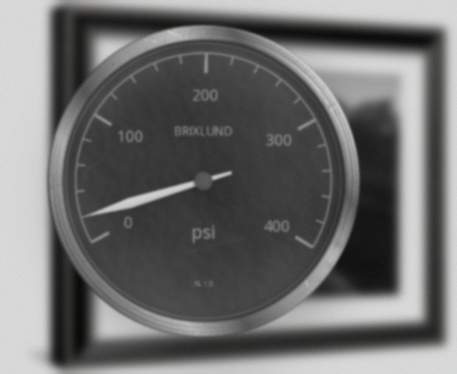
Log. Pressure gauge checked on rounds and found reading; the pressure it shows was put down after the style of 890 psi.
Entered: 20 psi
